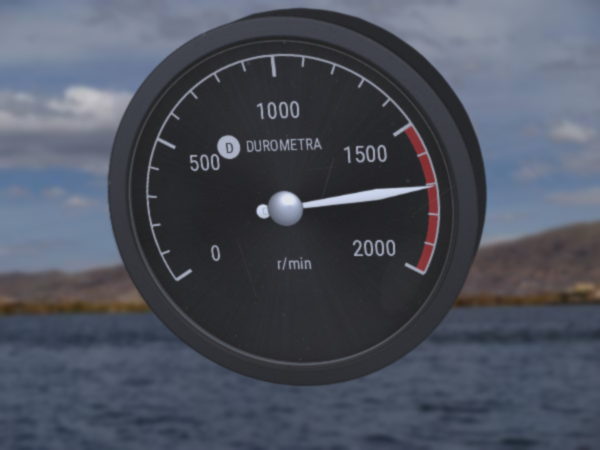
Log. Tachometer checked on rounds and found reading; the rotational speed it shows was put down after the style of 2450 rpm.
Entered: 1700 rpm
